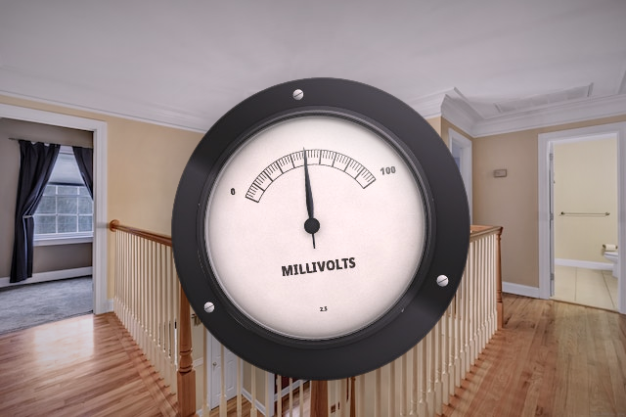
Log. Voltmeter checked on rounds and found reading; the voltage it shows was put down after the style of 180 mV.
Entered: 50 mV
